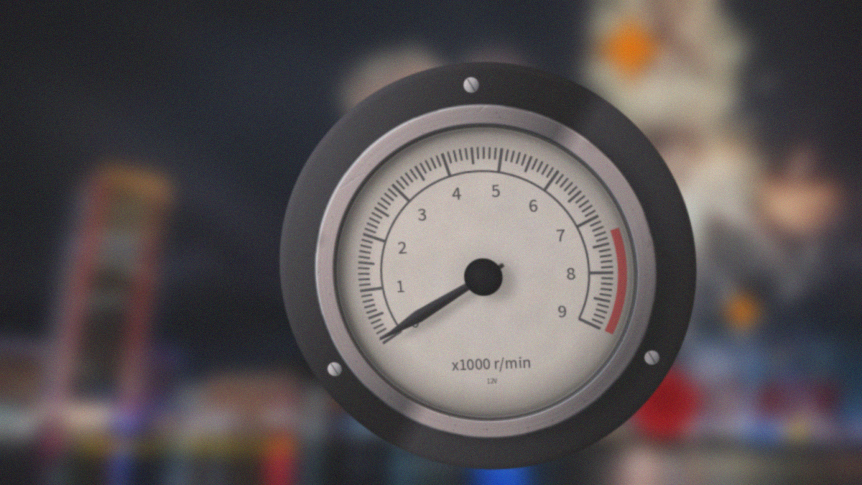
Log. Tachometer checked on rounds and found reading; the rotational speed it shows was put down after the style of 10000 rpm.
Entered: 100 rpm
